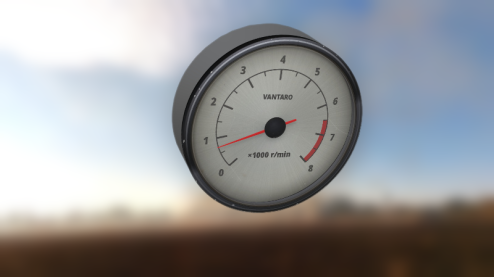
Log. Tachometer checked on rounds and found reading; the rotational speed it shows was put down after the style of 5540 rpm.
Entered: 750 rpm
